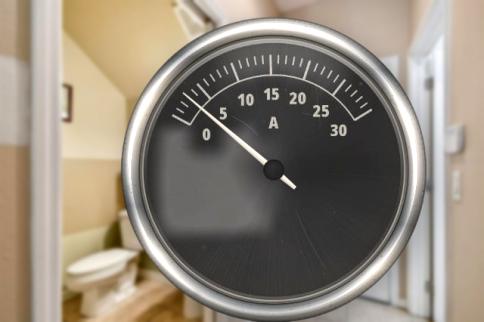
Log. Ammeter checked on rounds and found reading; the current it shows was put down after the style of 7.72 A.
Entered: 3 A
